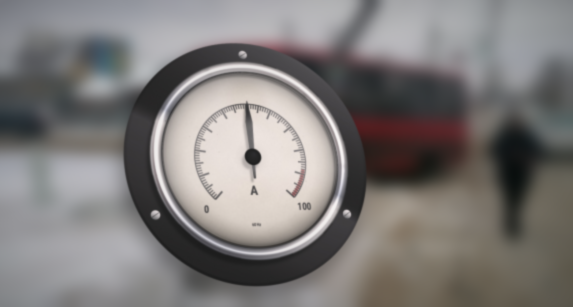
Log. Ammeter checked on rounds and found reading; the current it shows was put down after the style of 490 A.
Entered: 50 A
